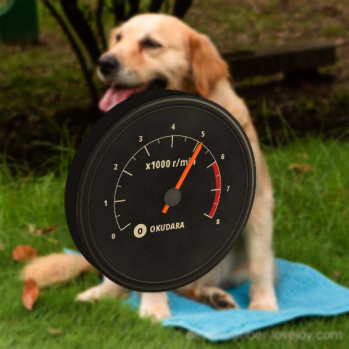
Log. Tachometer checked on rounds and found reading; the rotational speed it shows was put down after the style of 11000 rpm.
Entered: 5000 rpm
